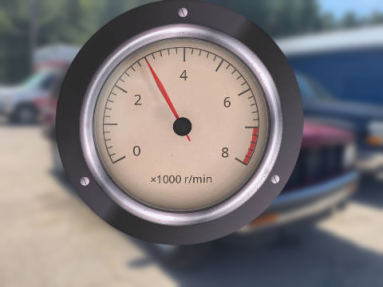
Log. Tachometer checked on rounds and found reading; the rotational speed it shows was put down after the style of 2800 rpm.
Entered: 3000 rpm
